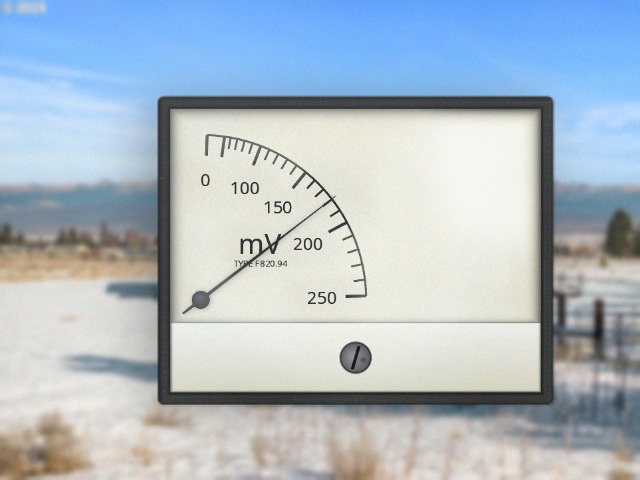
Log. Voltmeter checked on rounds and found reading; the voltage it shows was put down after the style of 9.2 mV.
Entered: 180 mV
